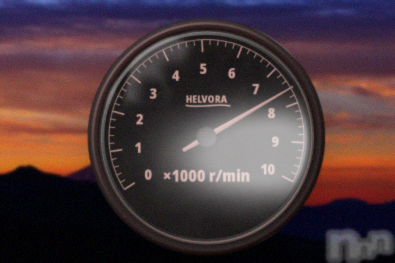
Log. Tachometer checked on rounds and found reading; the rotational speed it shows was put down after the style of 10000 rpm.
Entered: 7600 rpm
